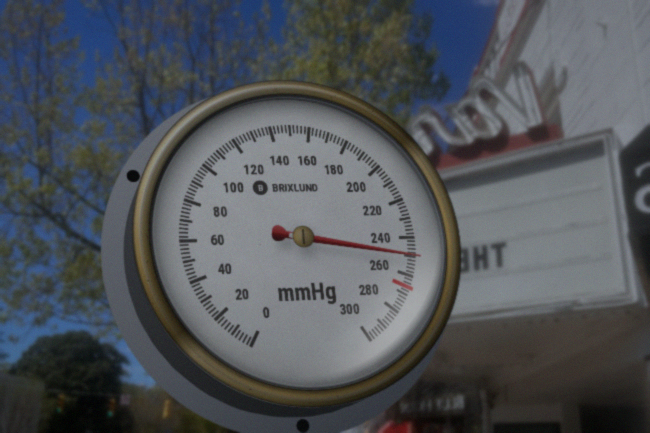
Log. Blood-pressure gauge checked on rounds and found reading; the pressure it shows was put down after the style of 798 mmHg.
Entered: 250 mmHg
